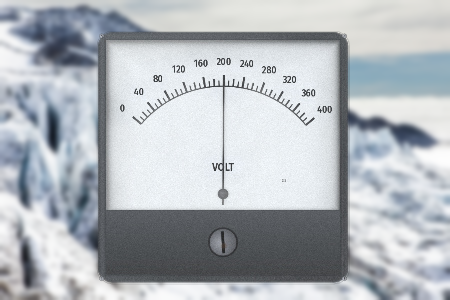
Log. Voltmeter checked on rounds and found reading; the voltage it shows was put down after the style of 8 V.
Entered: 200 V
